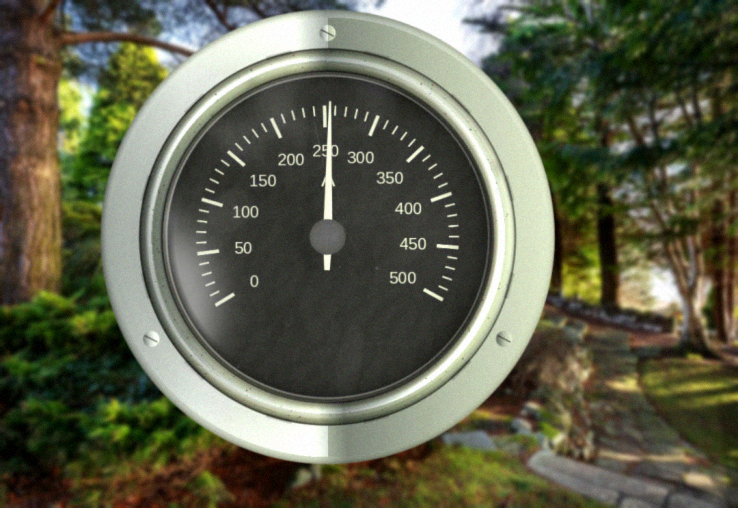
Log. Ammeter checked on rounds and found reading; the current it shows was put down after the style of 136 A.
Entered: 255 A
